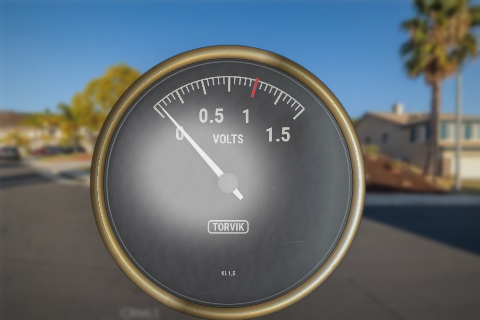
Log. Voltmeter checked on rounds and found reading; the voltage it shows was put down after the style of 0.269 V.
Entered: 0.05 V
